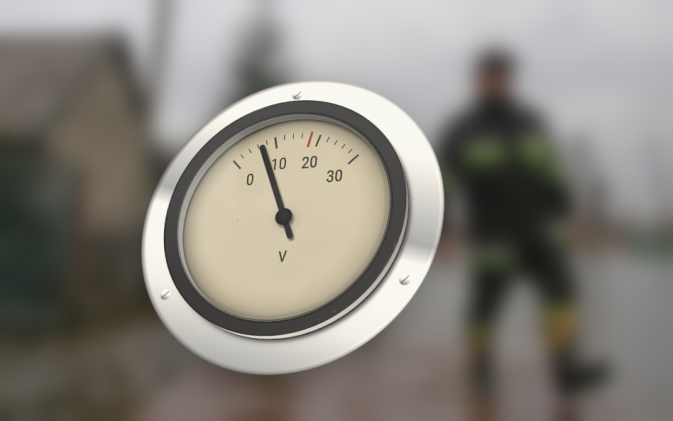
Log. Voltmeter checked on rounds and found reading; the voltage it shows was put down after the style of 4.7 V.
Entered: 7 V
